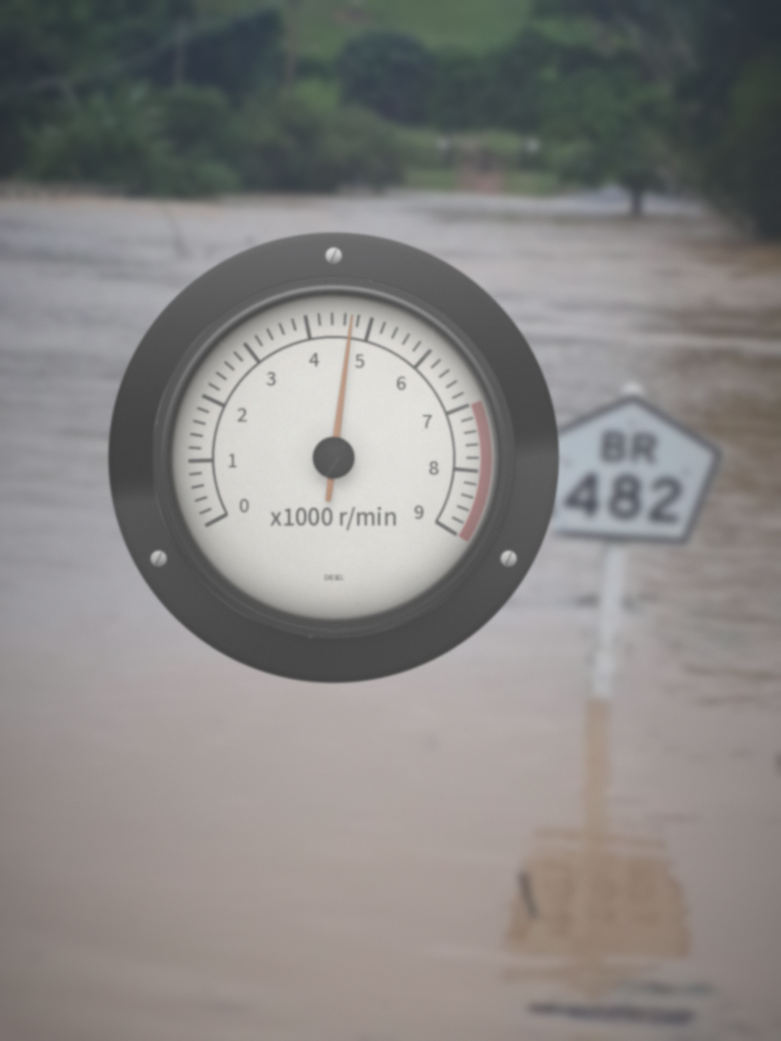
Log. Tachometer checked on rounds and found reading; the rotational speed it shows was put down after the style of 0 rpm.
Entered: 4700 rpm
